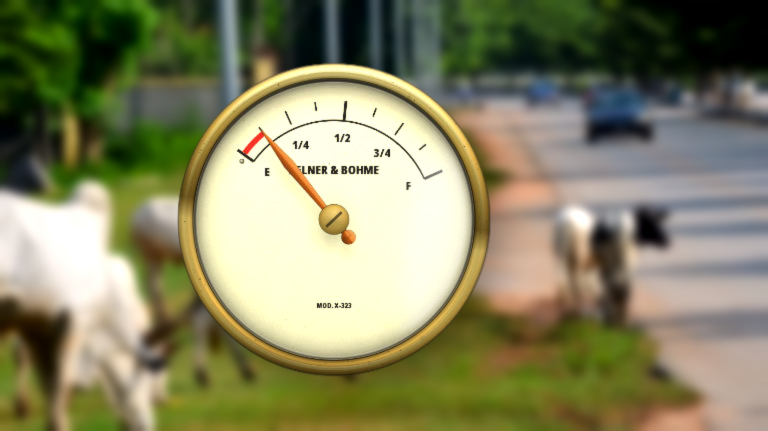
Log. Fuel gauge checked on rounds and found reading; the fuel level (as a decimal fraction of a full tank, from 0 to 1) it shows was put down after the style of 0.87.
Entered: 0.125
